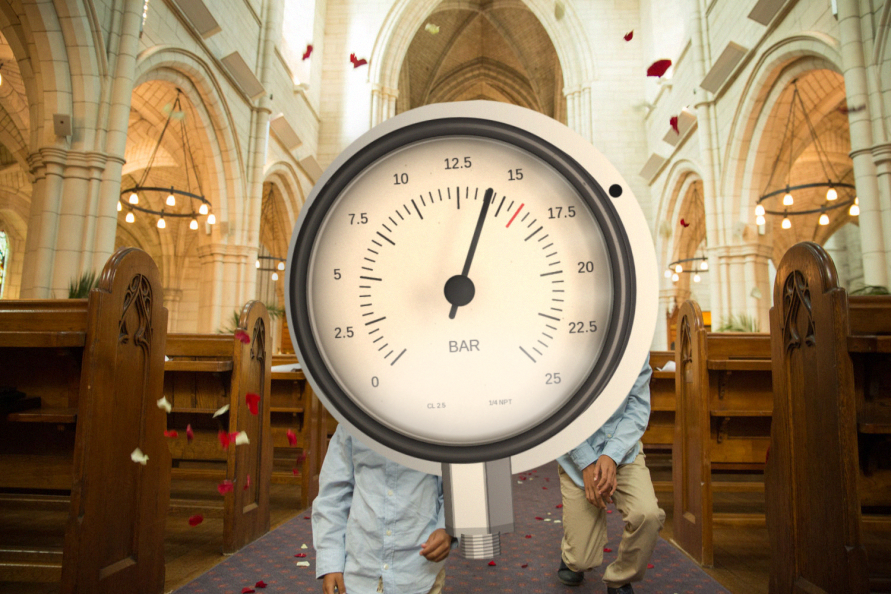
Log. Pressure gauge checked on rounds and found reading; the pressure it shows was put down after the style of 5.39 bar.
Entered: 14.25 bar
